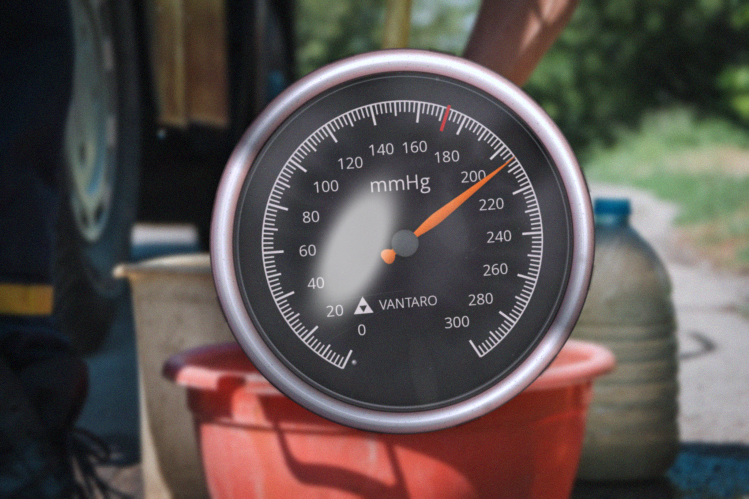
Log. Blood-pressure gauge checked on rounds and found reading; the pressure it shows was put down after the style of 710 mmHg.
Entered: 206 mmHg
